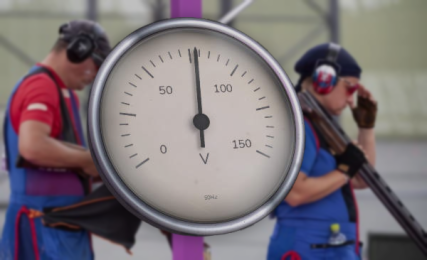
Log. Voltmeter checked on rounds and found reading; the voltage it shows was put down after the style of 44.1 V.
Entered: 77.5 V
